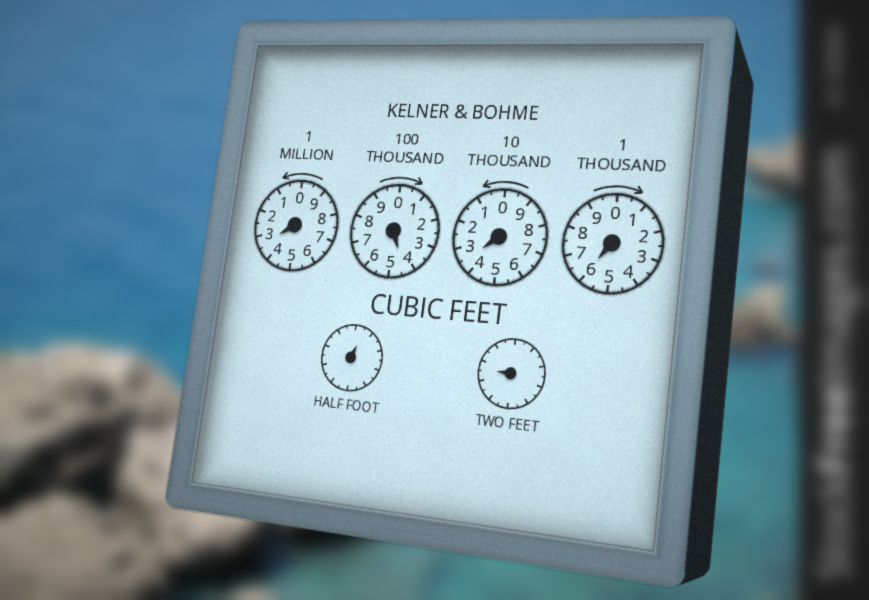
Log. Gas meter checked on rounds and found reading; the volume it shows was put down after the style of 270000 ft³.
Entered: 343600 ft³
